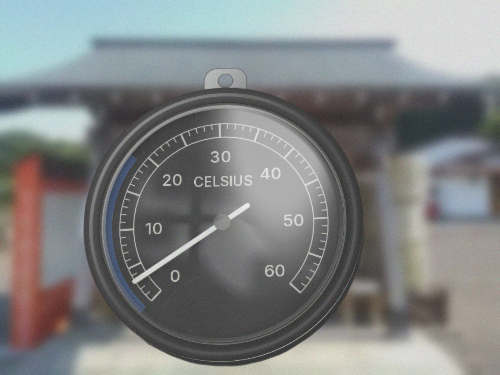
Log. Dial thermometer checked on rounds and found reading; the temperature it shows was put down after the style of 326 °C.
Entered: 3 °C
